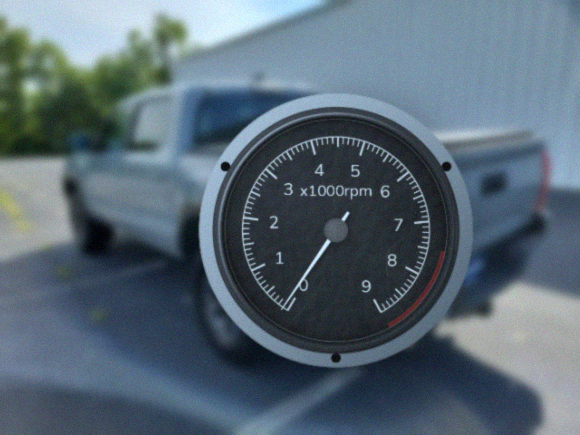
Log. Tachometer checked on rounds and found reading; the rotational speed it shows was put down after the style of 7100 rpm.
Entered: 100 rpm
